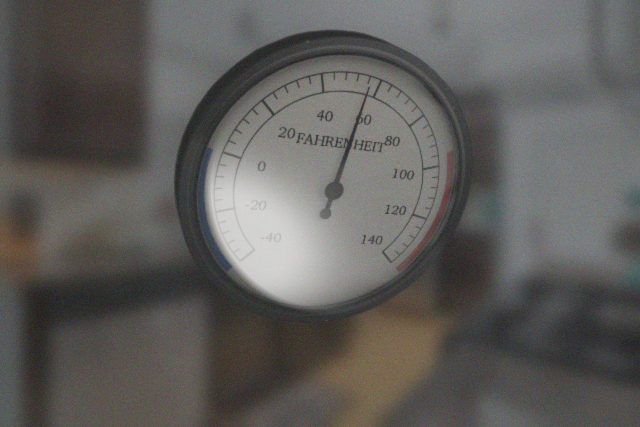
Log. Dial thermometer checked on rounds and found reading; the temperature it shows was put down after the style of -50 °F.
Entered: 56 °F
